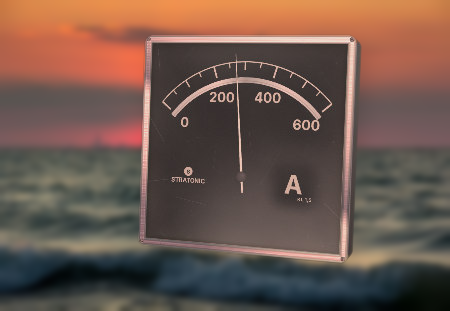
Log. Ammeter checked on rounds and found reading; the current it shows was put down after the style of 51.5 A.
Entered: 275 A
